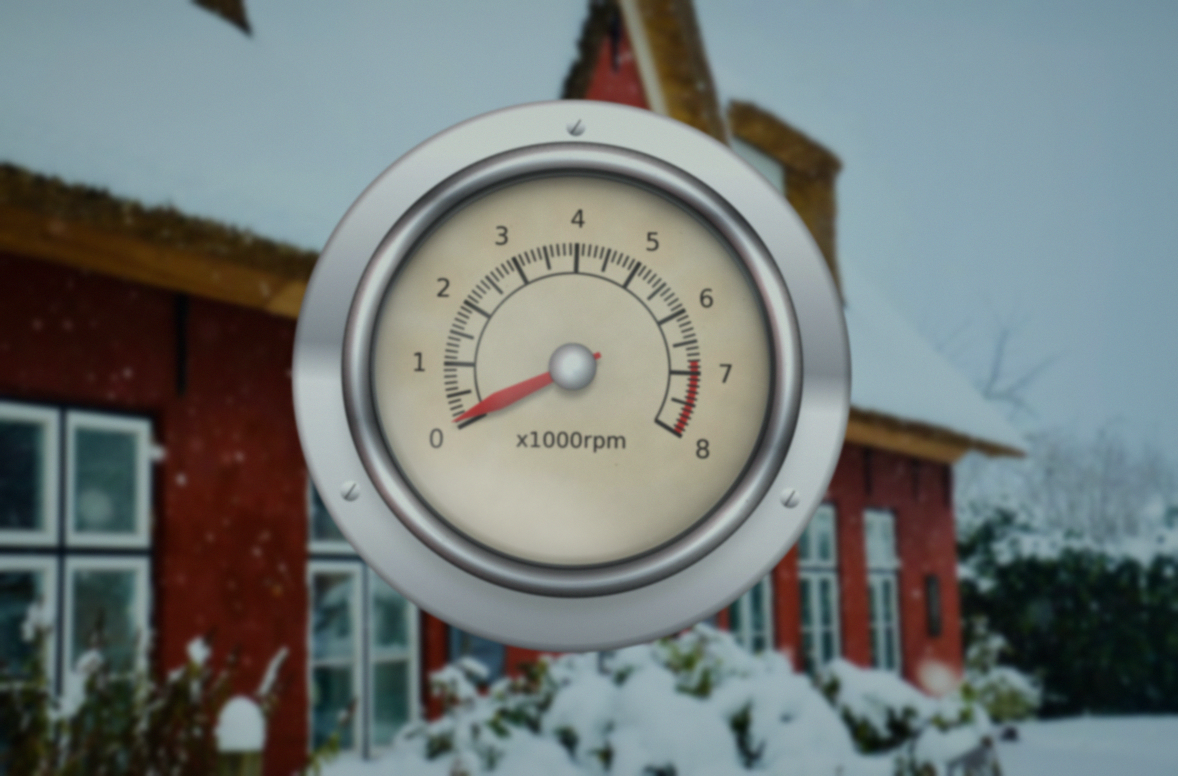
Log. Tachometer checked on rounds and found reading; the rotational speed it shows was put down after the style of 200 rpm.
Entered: 100 rpm
